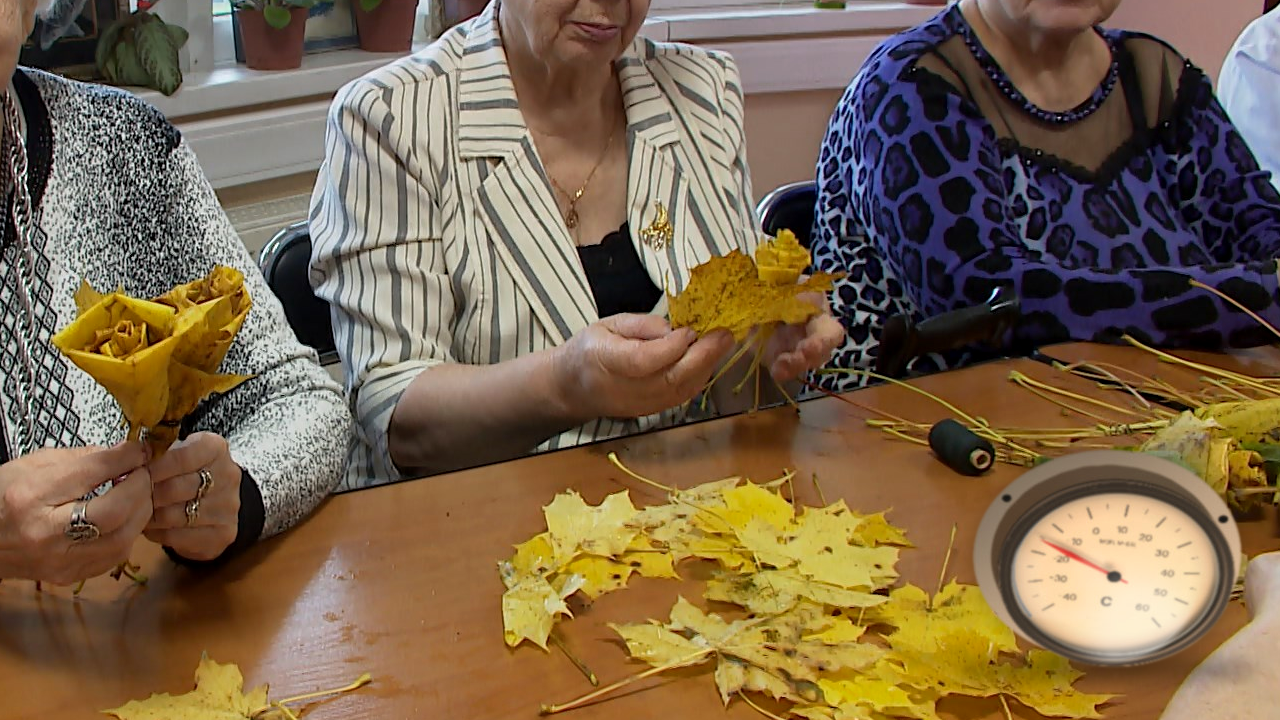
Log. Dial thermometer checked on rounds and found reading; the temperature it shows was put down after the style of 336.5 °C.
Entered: -15 °C
